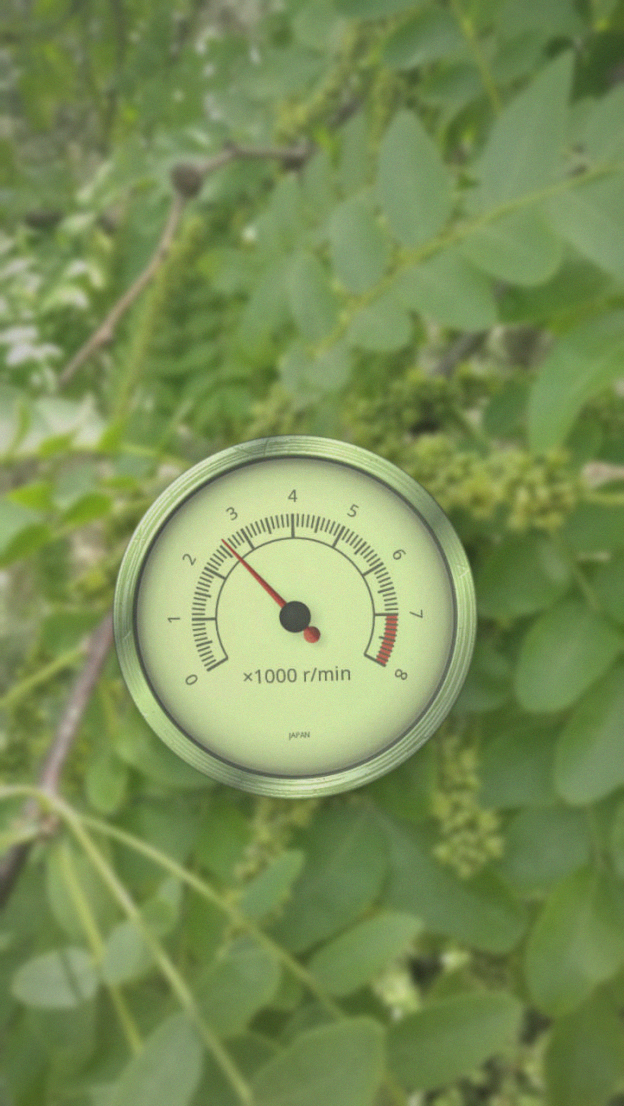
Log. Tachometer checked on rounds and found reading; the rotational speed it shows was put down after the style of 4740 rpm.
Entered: 2600 rpm
